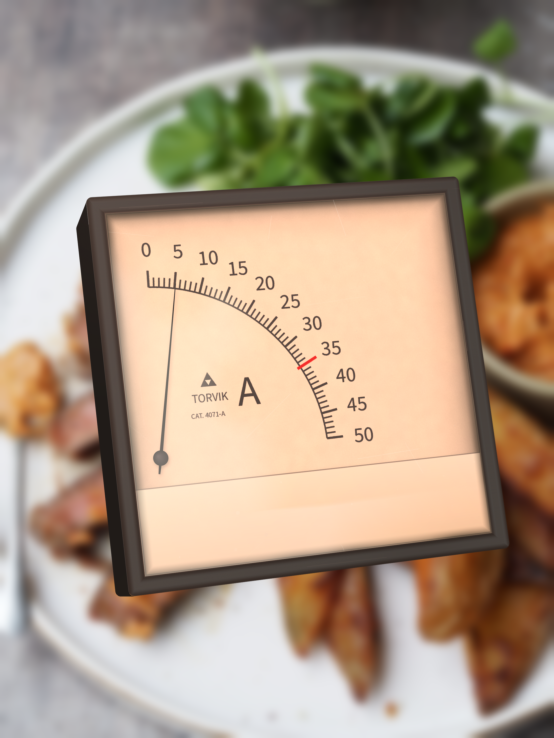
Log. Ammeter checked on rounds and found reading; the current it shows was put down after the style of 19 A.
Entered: 5 A
